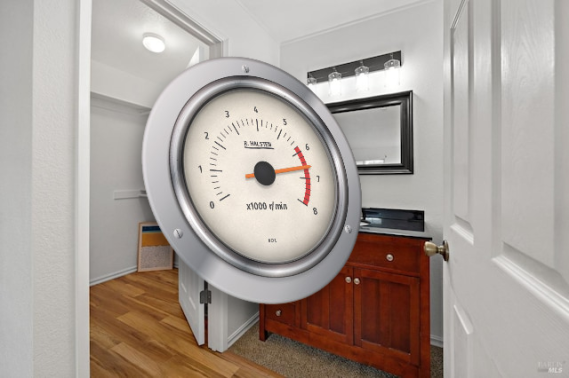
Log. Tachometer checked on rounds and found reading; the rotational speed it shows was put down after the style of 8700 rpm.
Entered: 6600 rpm
